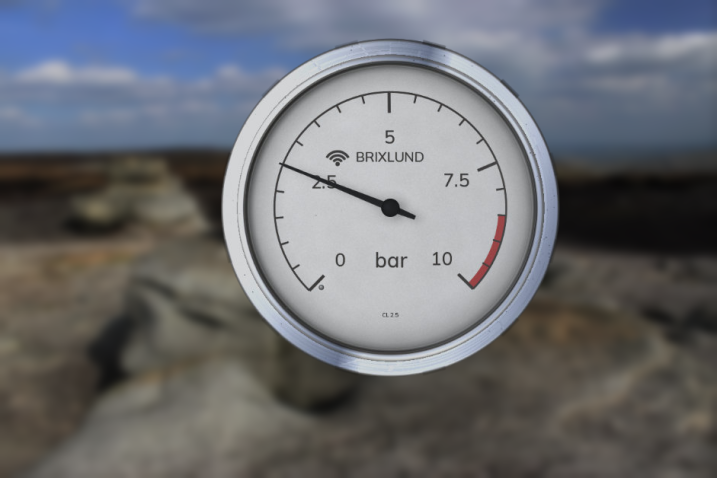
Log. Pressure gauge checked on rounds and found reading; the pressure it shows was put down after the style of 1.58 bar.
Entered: 2.5 bar
